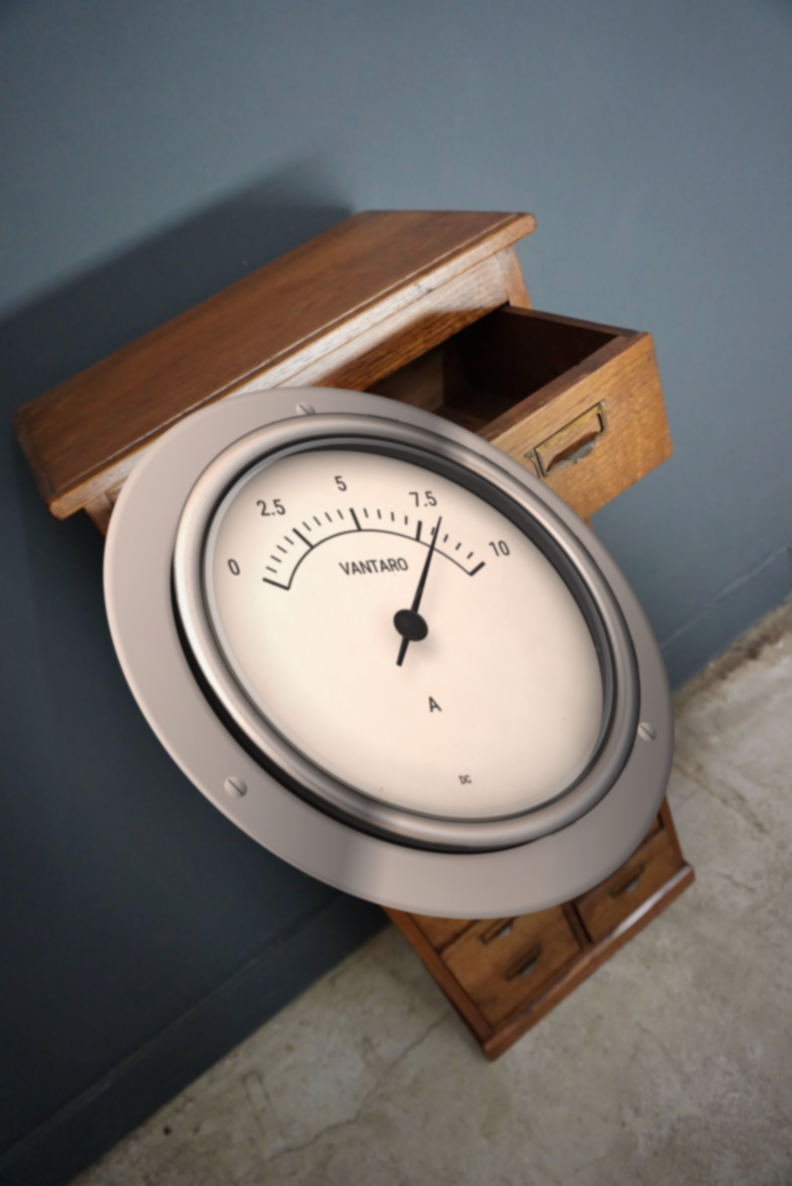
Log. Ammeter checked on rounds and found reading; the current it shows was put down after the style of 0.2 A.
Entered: 8 A
